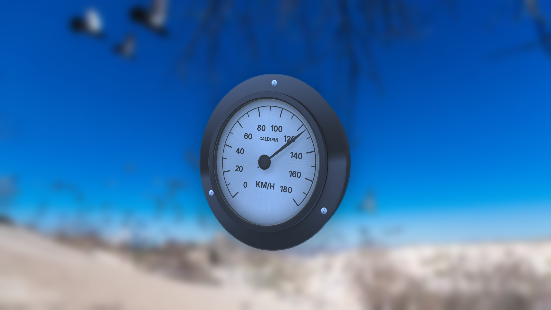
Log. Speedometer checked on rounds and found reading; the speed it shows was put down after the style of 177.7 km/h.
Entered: 125 km/h
